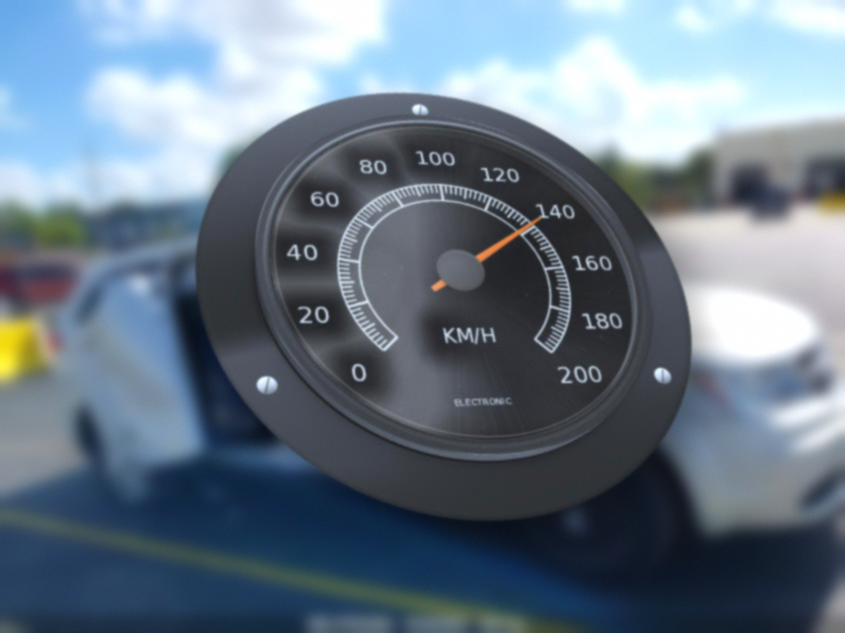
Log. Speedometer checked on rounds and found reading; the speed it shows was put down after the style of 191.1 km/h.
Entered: 140 km/h
